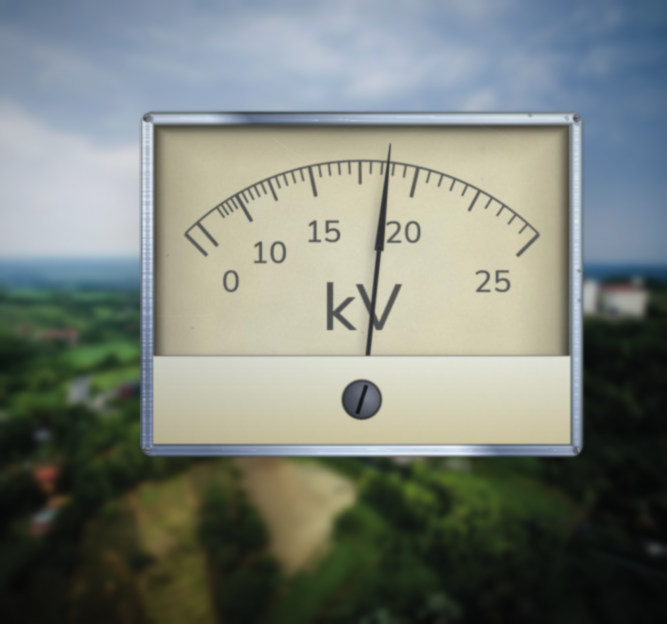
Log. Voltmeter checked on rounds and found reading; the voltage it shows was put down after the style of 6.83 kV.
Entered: 18.75 kV
